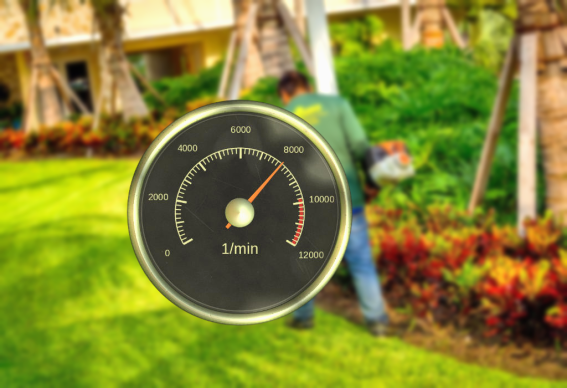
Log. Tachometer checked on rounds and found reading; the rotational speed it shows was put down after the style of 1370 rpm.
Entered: 8000 rpm
